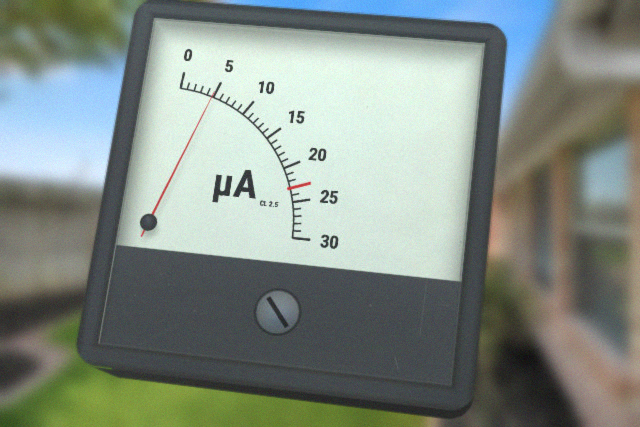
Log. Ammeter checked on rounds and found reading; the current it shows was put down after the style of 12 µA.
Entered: 5 µA
